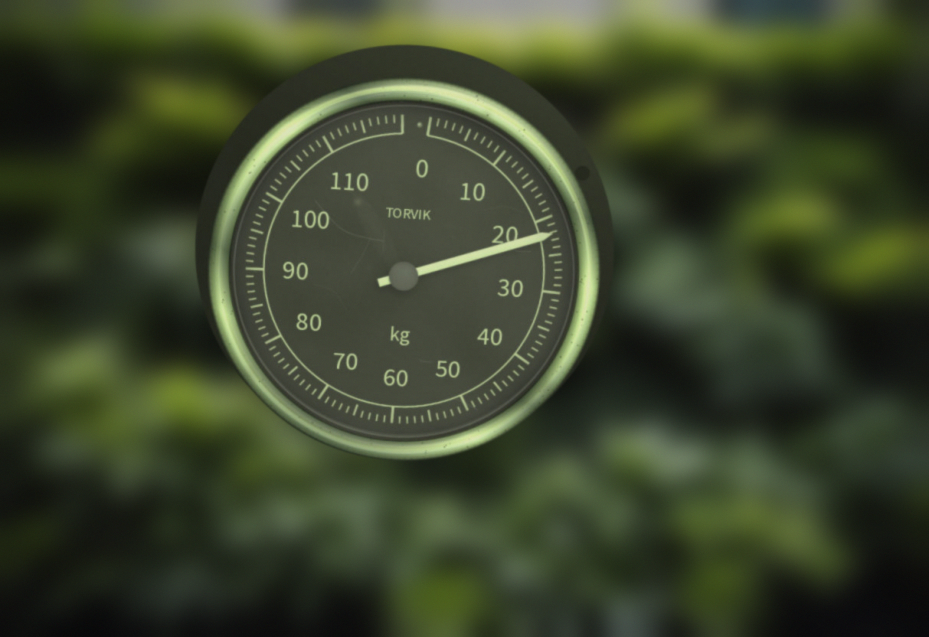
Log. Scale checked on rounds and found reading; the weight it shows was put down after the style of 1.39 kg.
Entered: 22 kg
